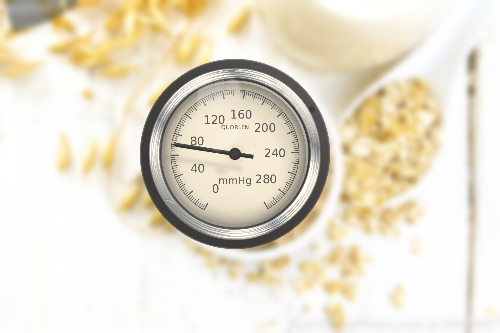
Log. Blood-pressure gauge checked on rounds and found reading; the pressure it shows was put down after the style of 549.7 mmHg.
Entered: 70 mmHg
